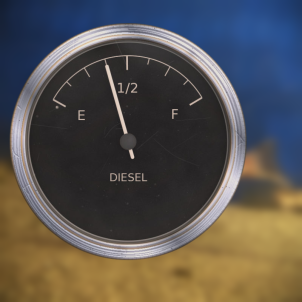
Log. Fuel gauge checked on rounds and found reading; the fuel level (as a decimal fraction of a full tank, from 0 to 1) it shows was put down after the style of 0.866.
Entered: 0.375
